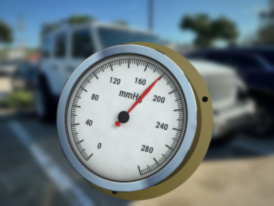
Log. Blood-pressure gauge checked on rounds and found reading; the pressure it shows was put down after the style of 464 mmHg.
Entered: 180 mmHg
